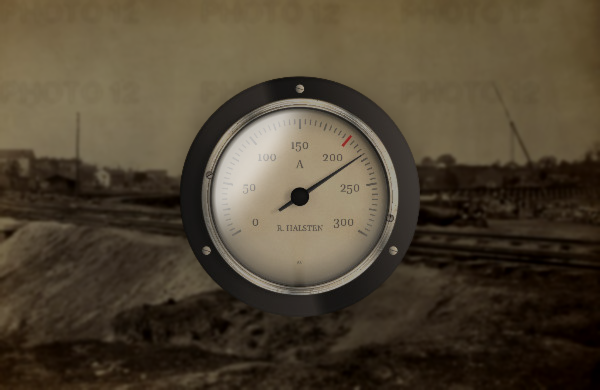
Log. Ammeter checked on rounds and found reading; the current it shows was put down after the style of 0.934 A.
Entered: 220 A
